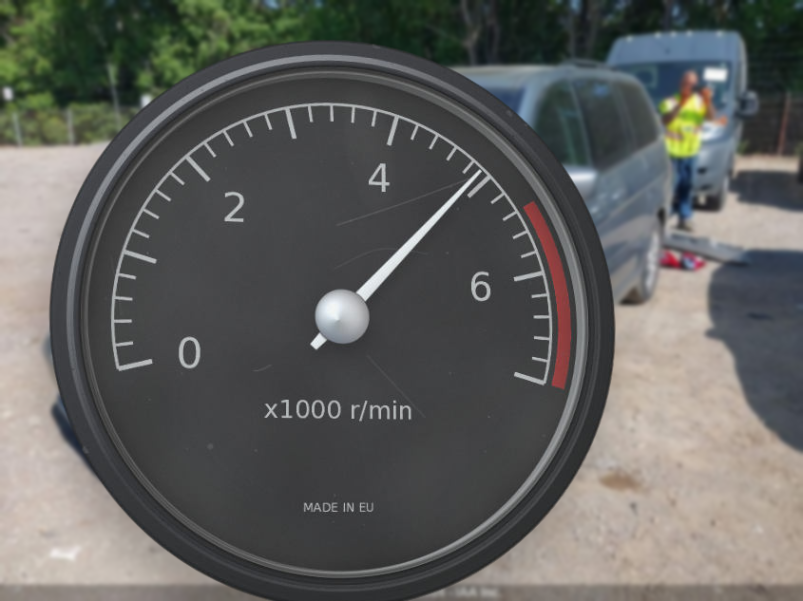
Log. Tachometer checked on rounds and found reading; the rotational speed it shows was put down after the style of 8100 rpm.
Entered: 4900 rpm
